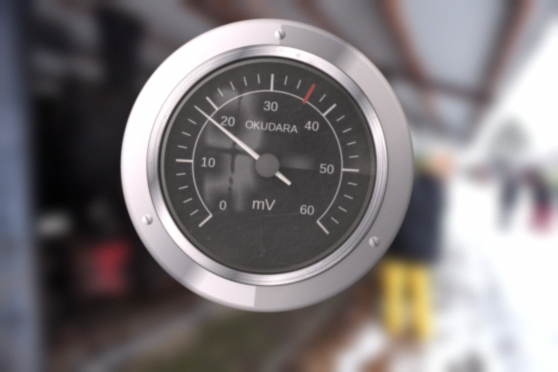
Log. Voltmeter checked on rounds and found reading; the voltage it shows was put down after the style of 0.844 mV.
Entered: 18 mV
